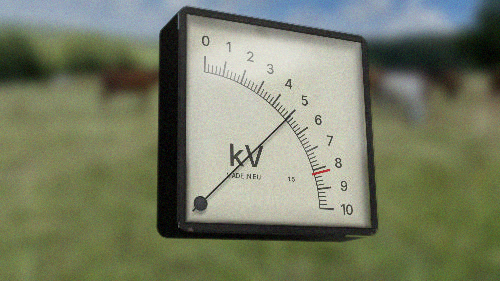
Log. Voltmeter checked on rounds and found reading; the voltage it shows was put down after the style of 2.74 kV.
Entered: 5 kV
